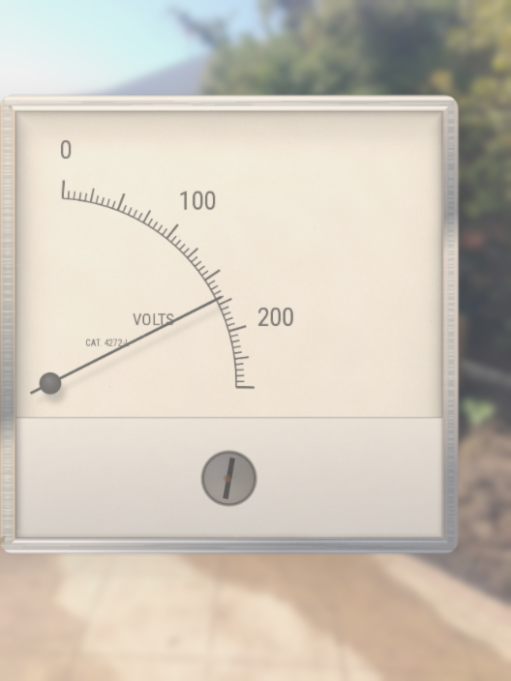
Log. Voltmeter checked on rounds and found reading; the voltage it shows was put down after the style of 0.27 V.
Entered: 170 V
